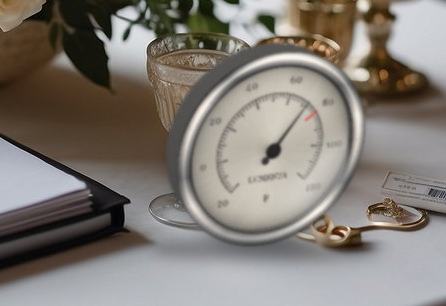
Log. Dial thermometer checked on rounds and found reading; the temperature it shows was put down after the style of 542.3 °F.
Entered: 70 °F
